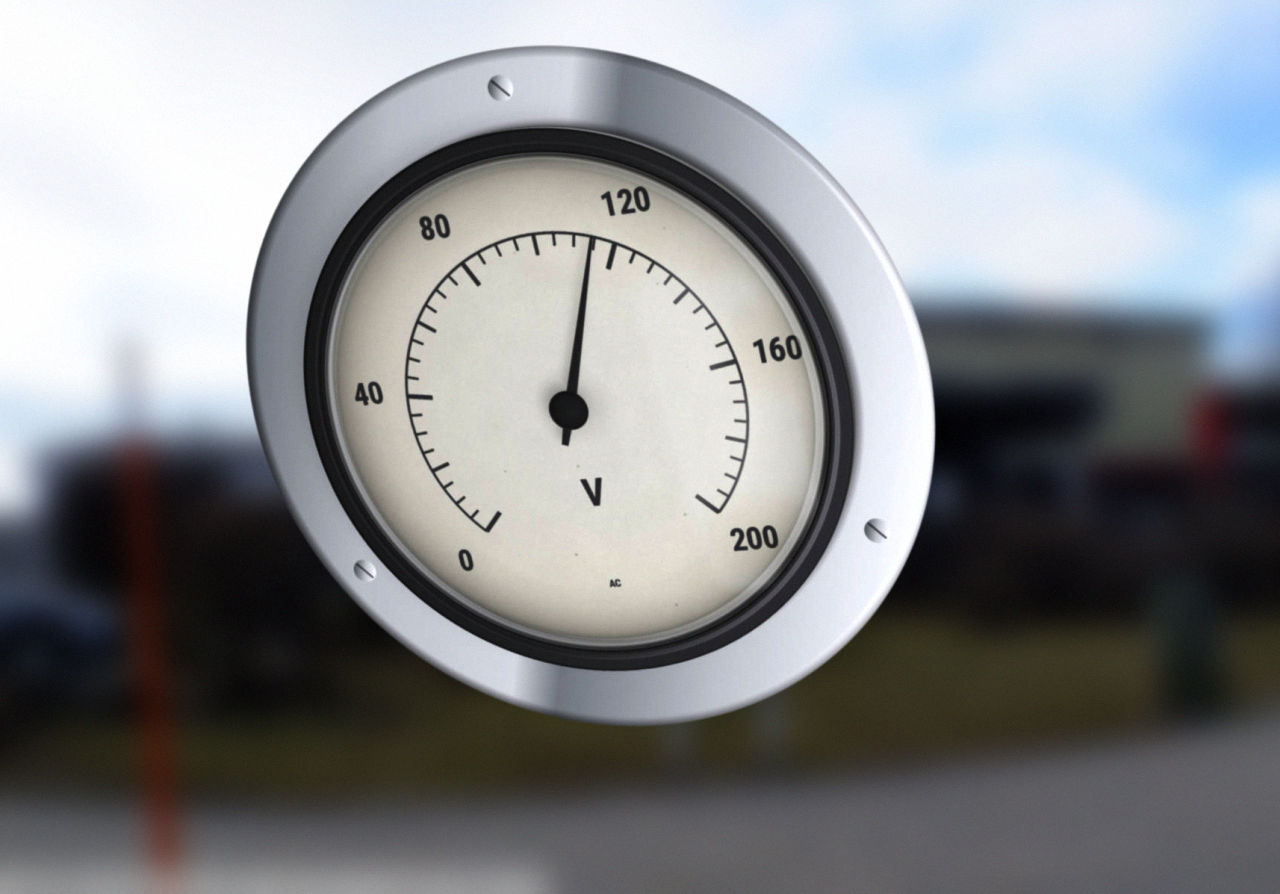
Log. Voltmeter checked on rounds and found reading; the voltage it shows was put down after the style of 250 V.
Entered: 115 V
